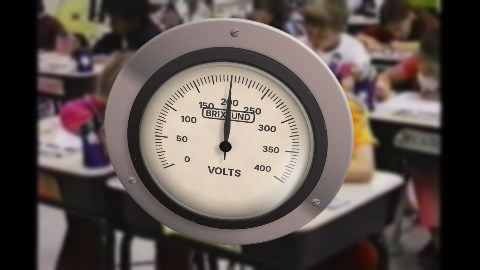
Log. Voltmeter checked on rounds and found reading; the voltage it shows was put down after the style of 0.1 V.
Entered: 200 V
